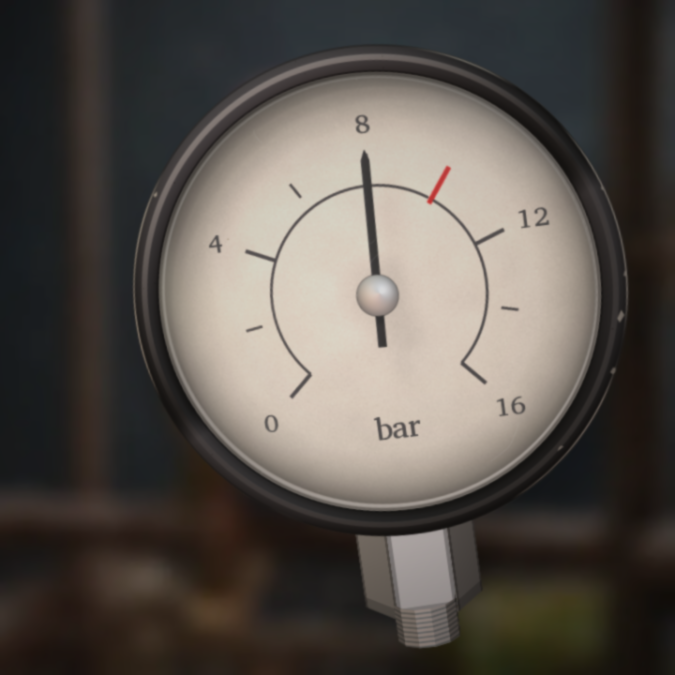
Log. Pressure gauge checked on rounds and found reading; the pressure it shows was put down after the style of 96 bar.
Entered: 8 bar
